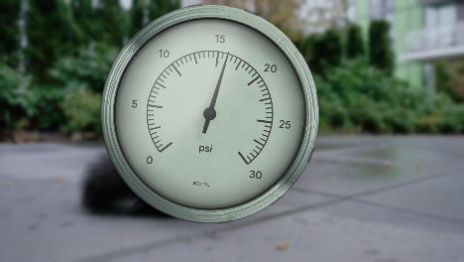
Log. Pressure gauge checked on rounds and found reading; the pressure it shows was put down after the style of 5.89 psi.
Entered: 16 psi
